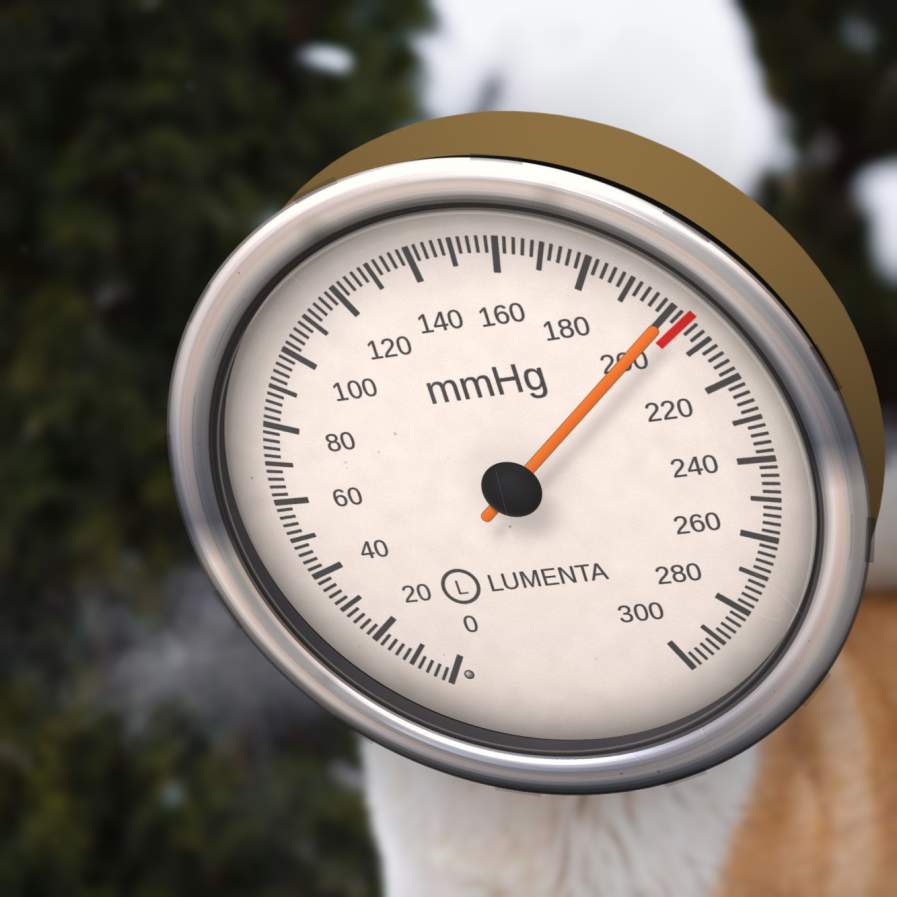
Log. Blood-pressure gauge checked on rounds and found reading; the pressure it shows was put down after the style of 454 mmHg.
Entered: 200 mmHg
